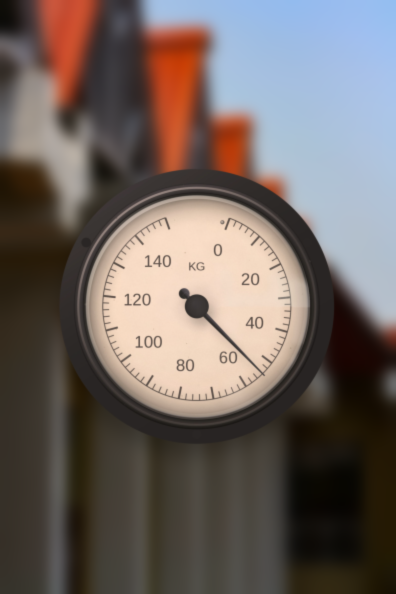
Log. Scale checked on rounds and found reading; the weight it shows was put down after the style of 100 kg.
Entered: 54 kg
